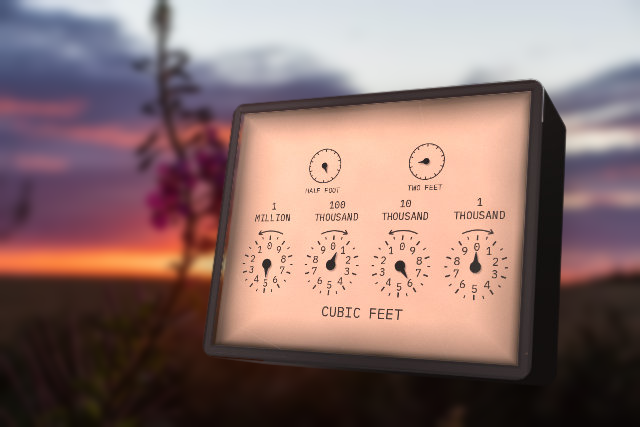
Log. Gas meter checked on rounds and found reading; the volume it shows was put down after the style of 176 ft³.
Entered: 506000 ft³
